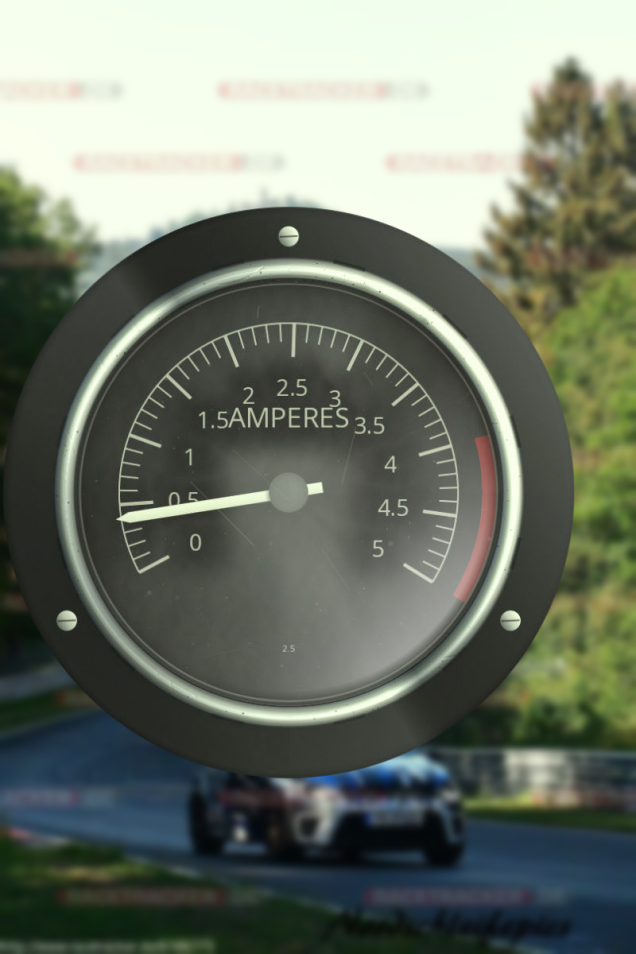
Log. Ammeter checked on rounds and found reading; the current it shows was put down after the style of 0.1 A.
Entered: 0.4 A
